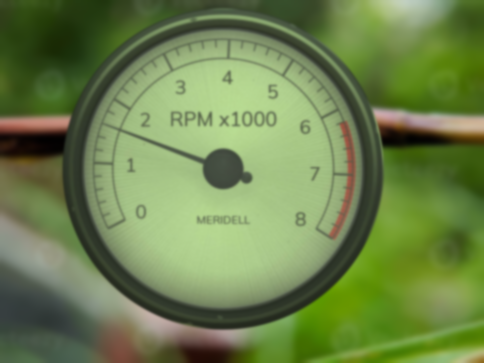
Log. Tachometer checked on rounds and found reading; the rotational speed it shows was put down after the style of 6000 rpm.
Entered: 1600 rpm
